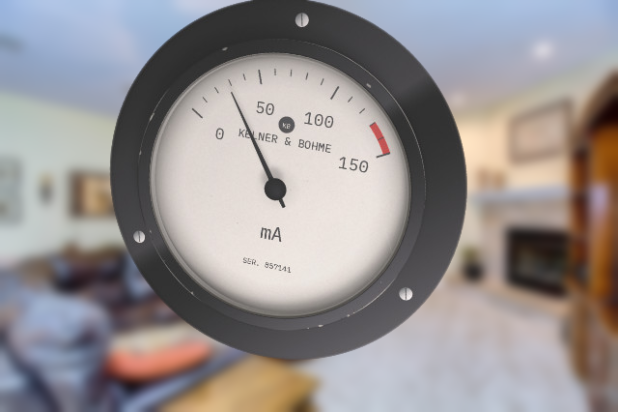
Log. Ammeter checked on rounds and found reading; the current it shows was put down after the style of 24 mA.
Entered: 30 mA
